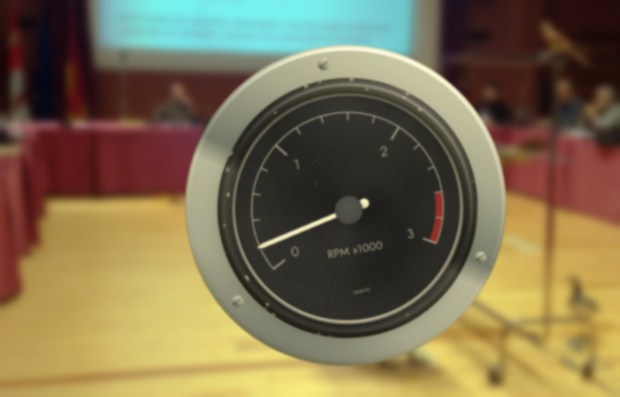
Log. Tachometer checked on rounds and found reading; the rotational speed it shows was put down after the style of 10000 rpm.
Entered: 200 rpm
